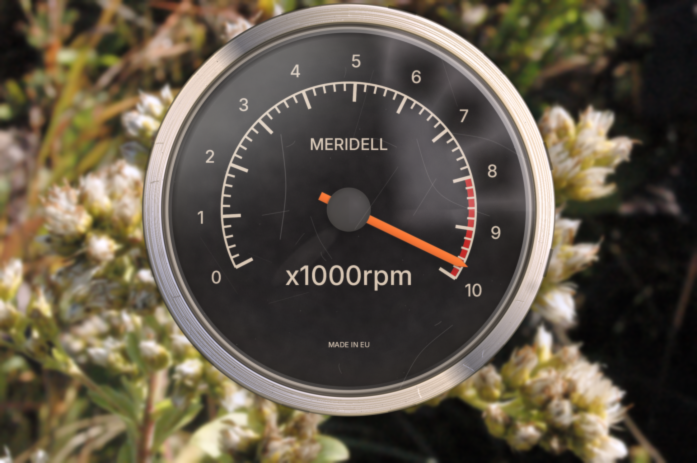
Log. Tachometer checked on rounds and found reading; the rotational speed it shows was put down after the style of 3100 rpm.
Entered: 9700 rpm
